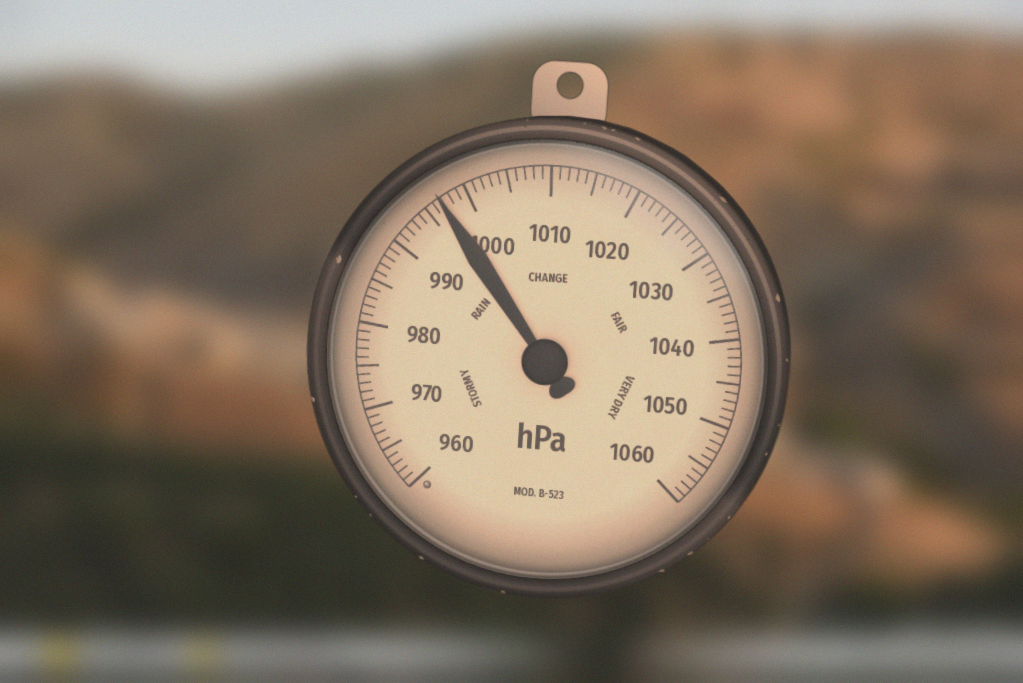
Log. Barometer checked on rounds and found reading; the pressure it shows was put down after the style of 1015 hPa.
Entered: 997 hPa
